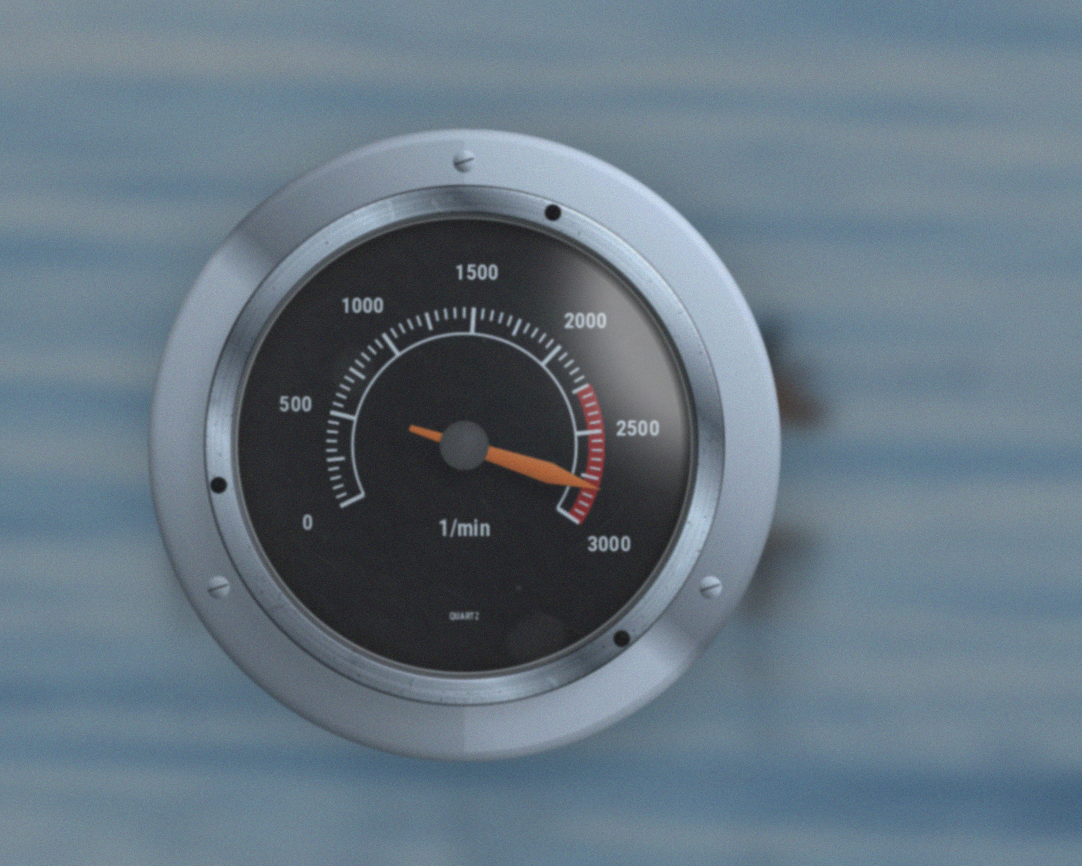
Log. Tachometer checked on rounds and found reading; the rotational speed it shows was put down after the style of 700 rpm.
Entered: 2800 rpm
